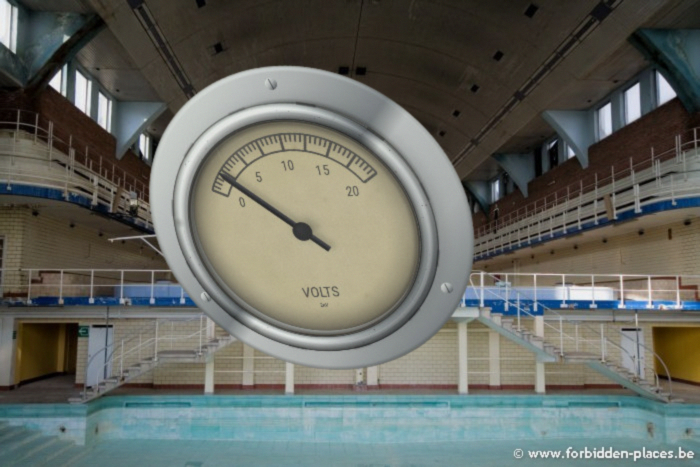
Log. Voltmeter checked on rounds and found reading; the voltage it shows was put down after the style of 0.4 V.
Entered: 2.5 V
